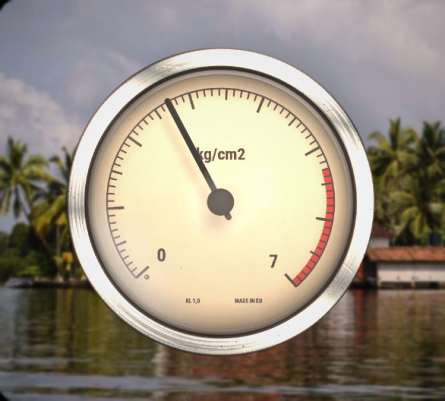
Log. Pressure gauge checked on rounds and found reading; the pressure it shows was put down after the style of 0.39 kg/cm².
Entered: 2.7 kg/cm²
